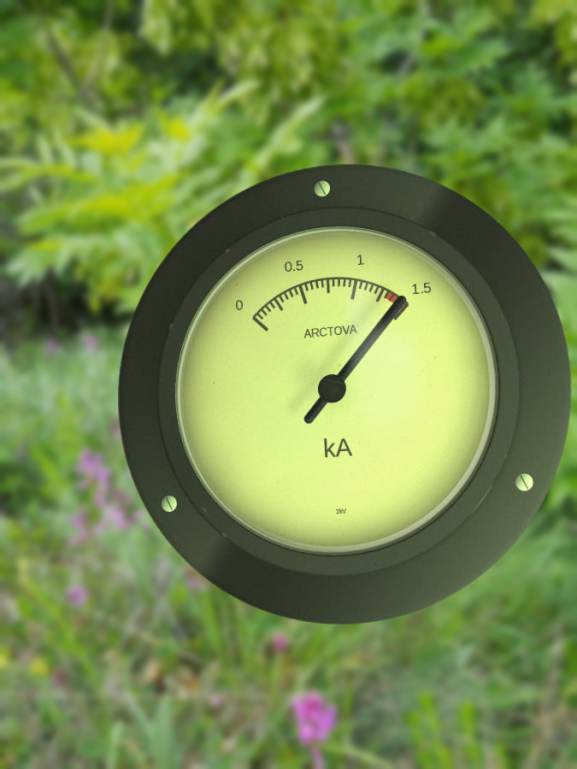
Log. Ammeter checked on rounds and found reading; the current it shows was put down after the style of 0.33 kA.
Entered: 1.45 kA
